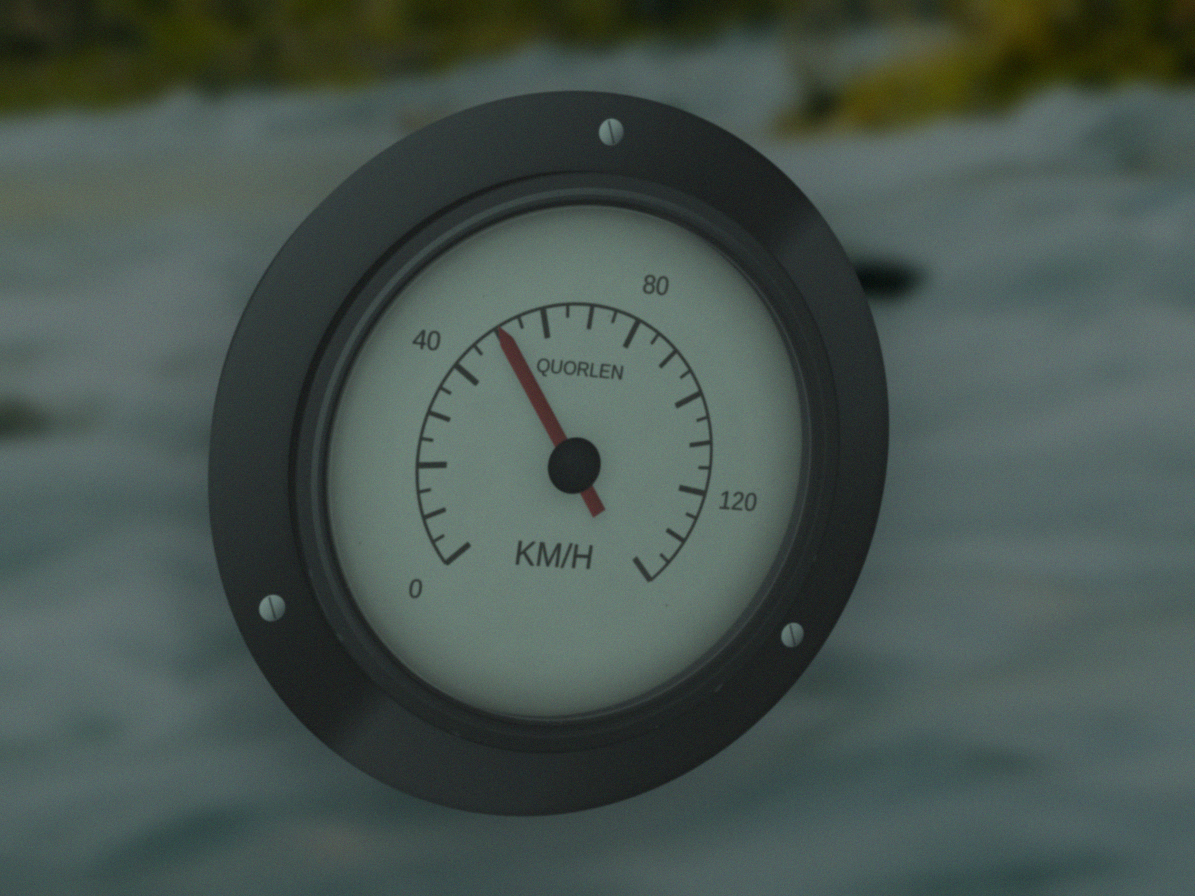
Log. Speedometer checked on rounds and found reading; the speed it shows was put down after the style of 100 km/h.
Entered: 50 km/h
